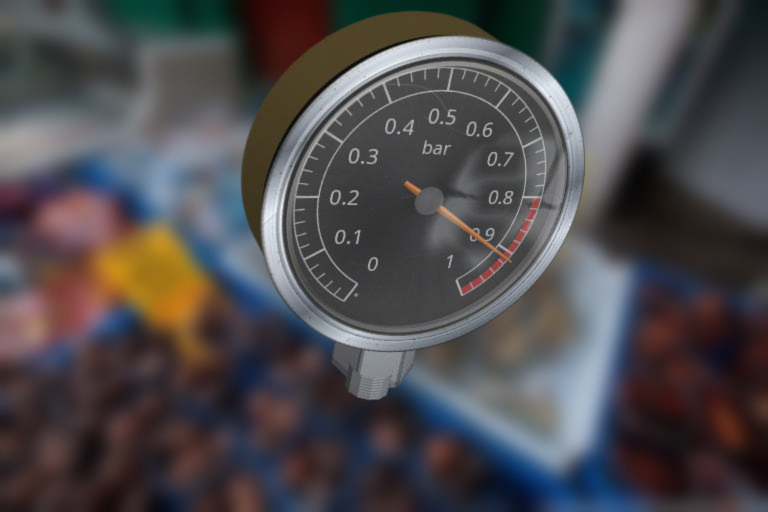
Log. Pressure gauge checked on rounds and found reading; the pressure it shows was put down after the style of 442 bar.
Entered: 0.91 bar
